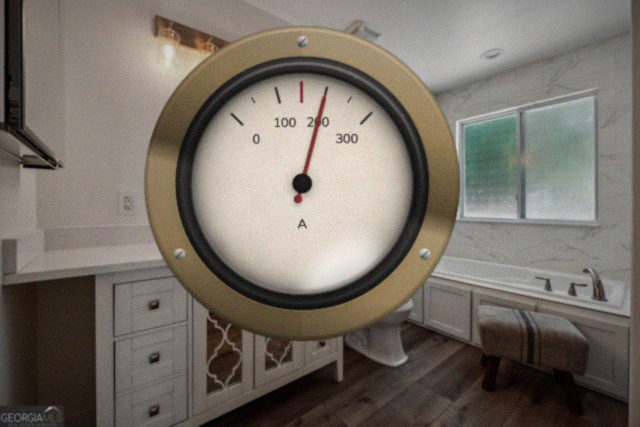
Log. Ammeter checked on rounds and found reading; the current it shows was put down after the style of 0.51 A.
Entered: 200 A
